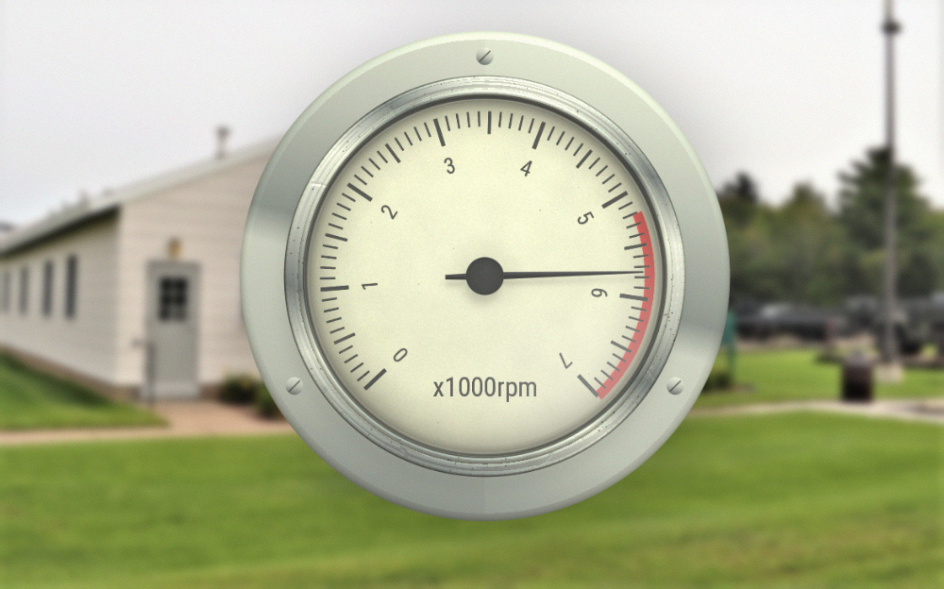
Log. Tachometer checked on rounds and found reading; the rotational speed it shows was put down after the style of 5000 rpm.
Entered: 5750 rpm
